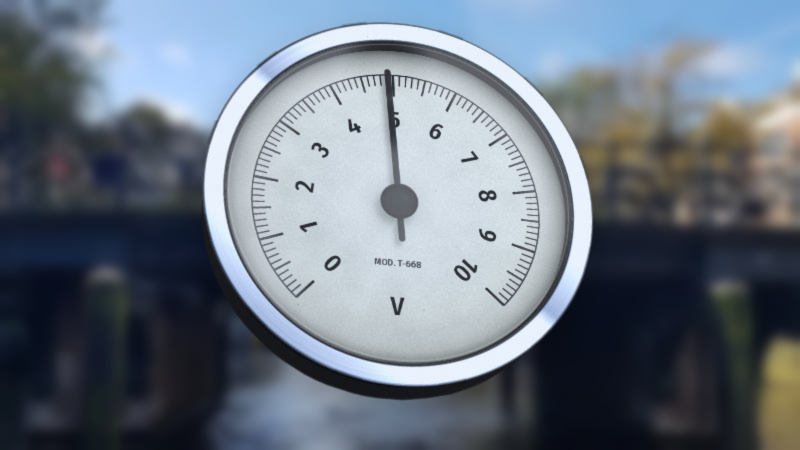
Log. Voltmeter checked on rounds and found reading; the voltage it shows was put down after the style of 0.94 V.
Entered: 4.9 V
